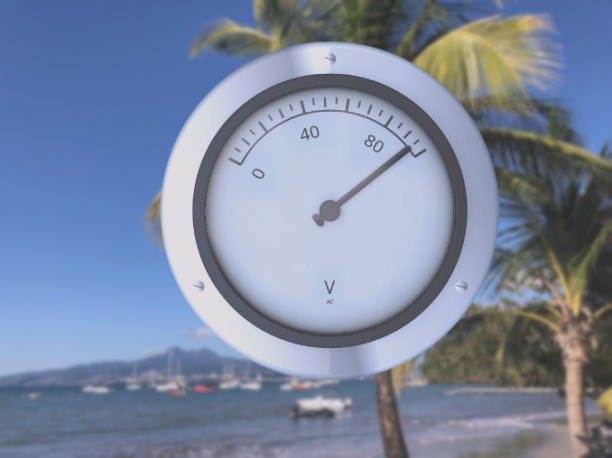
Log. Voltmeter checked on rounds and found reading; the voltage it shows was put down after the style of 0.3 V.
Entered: 95 V
